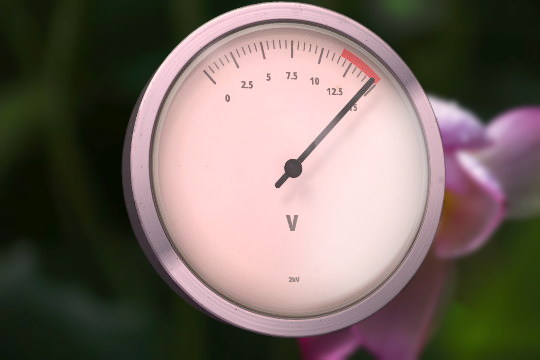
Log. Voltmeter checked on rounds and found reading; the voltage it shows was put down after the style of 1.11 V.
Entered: 14.5 V
